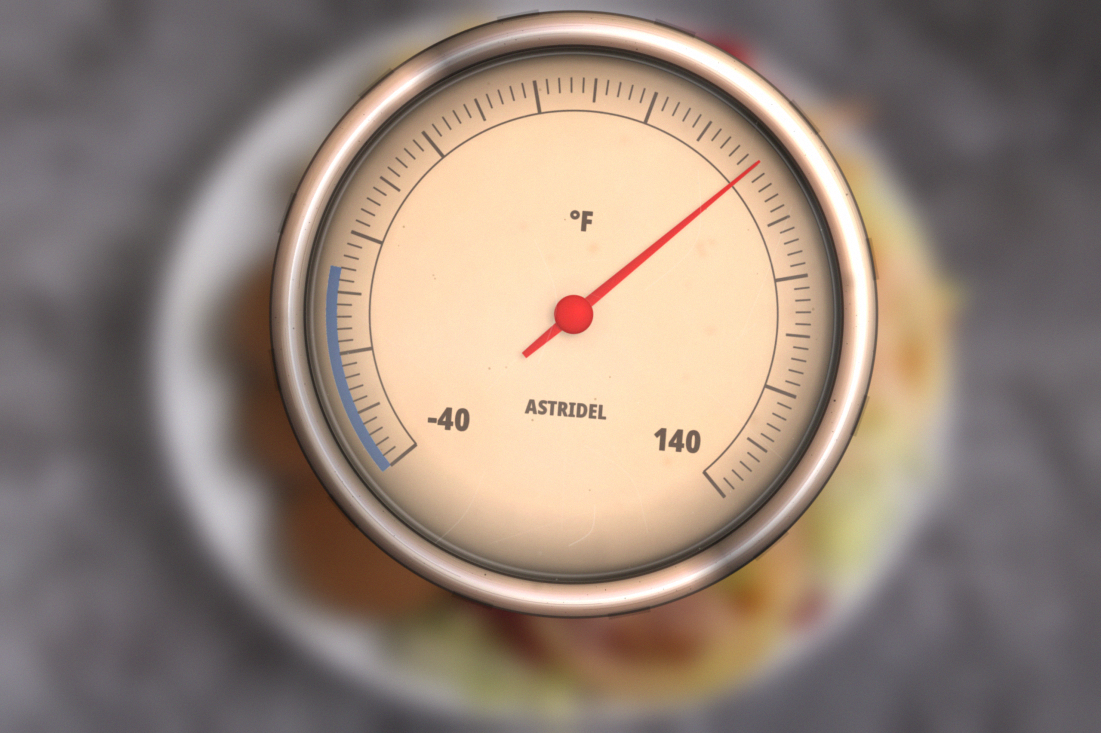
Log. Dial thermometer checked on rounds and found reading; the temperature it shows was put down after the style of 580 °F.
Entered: 80 °F
